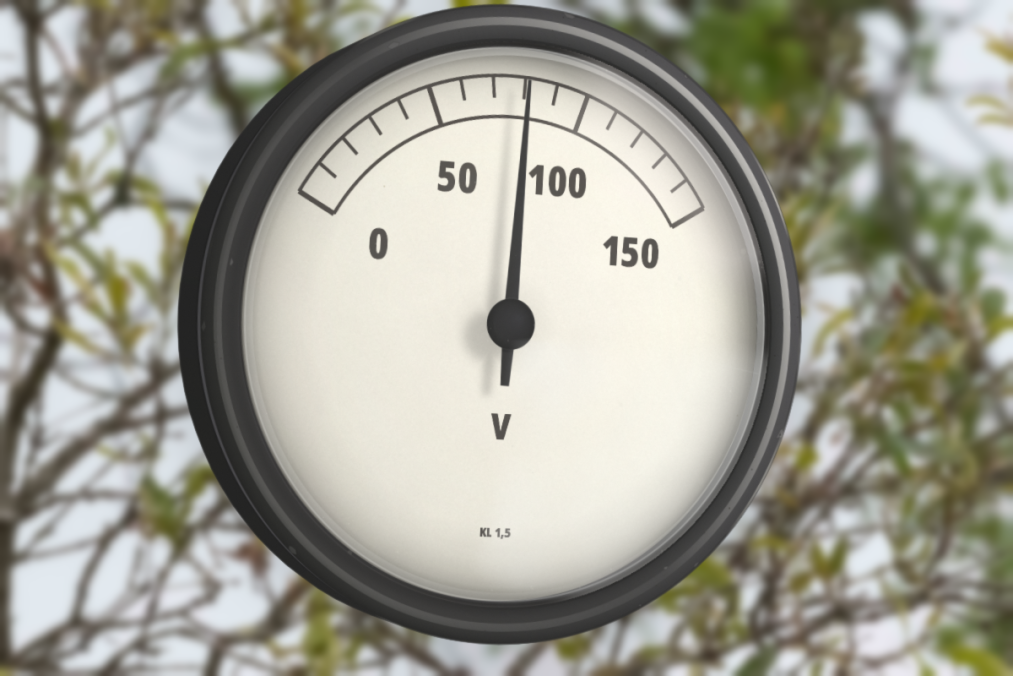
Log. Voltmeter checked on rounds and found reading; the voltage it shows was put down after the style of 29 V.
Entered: 80 V
